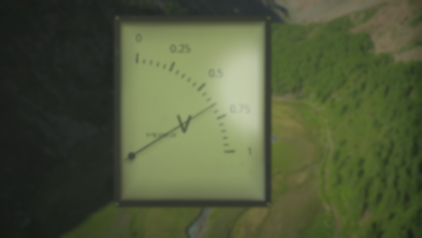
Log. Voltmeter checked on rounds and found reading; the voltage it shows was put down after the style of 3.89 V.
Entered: 0.65 V
